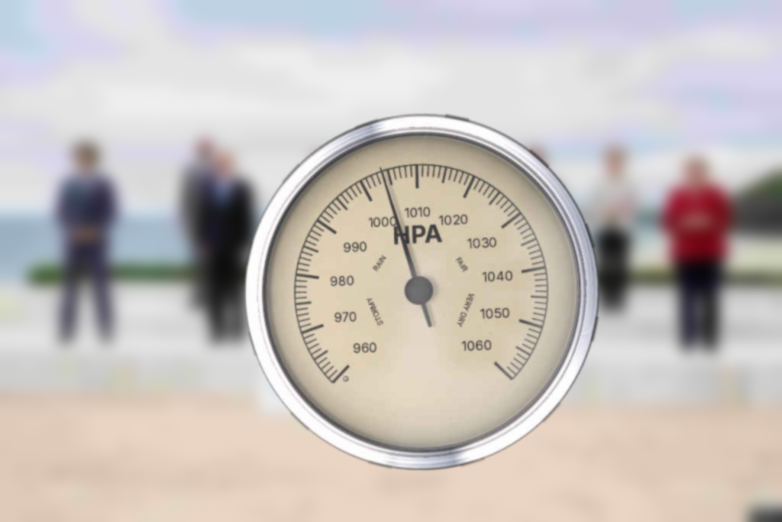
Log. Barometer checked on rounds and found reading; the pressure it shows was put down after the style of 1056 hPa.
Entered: 1004 hPa
